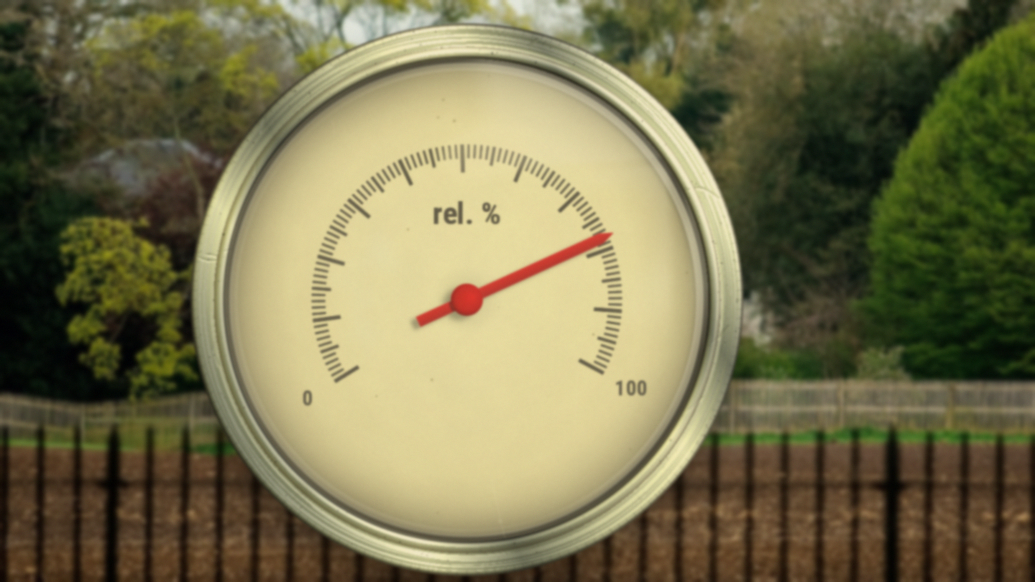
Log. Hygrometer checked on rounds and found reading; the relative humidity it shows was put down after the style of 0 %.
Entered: 78 %
